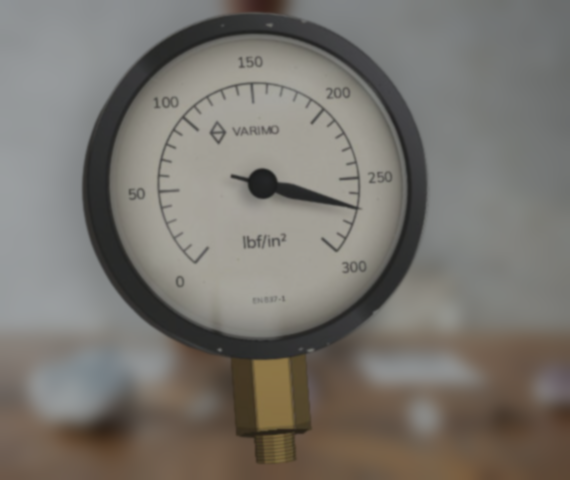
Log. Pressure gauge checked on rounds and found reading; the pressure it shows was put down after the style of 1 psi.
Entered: 270 psi
